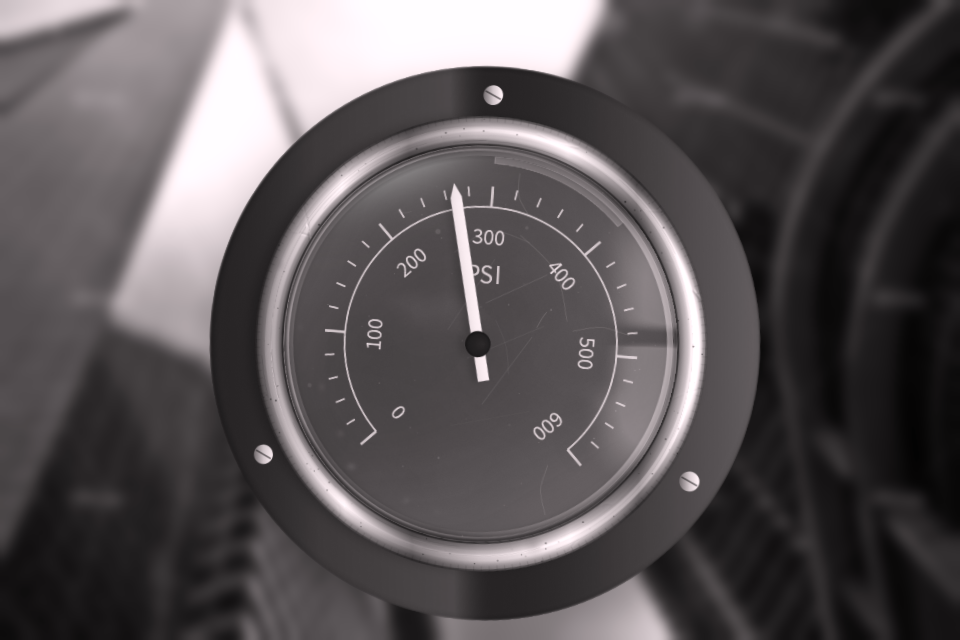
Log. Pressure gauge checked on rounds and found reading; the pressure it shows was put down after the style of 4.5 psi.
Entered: 270 psi
